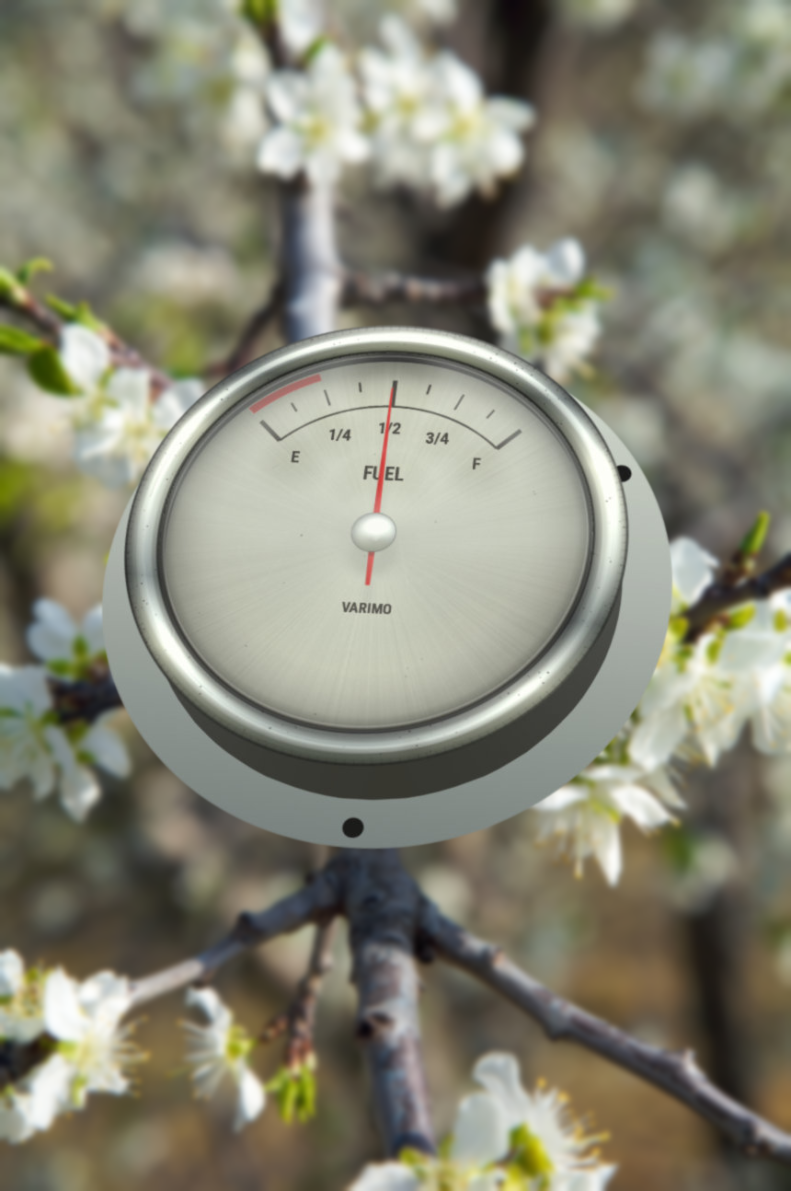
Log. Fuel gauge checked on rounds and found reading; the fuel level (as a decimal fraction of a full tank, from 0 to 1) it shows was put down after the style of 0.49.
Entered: 0.5
